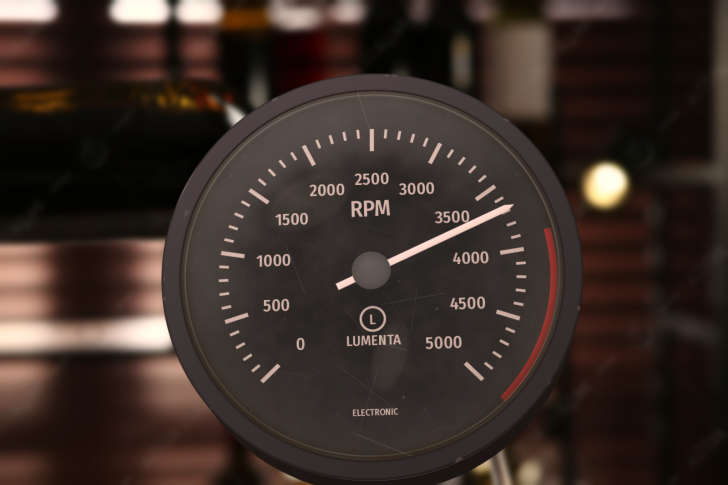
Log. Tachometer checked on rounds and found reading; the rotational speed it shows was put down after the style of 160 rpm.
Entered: 3700 rpm
